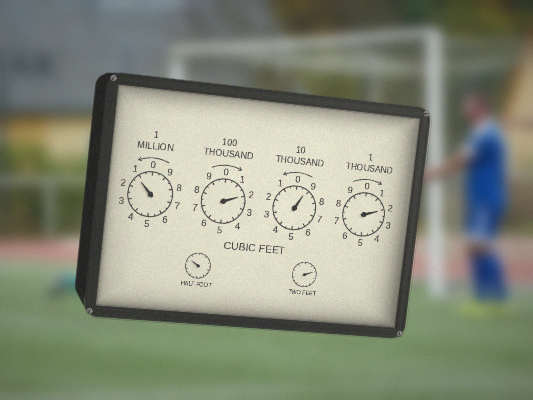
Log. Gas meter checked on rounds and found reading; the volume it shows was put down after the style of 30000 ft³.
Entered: 119200 ft³
